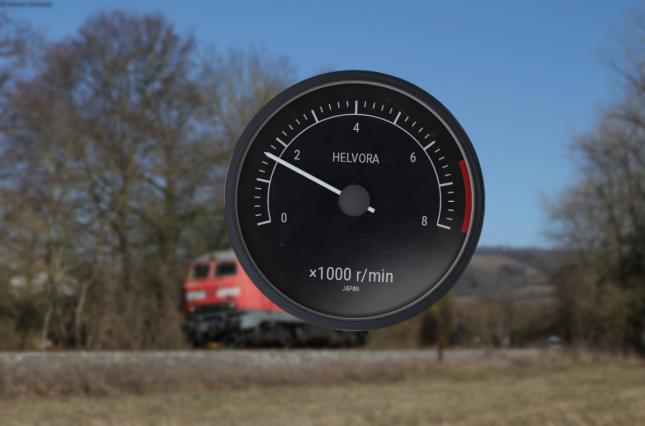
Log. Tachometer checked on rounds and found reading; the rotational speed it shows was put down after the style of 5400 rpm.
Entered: 1600 rpm
